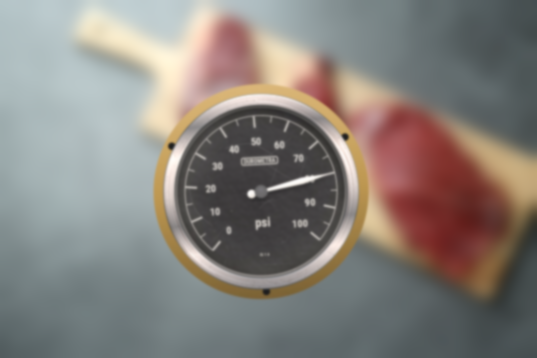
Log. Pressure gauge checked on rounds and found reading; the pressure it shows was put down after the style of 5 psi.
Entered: 80 psi
